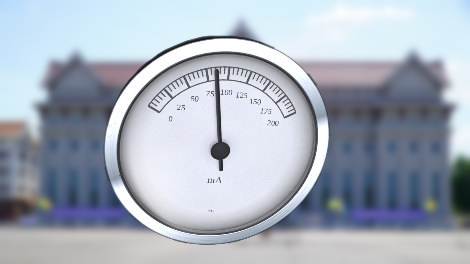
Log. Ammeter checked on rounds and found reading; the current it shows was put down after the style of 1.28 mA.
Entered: 85 mA
